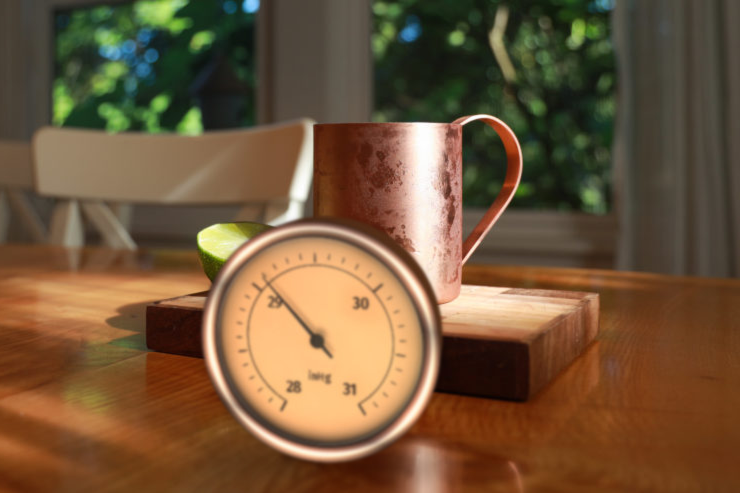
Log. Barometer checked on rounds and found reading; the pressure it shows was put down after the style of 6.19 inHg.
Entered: 29.1 inHg
